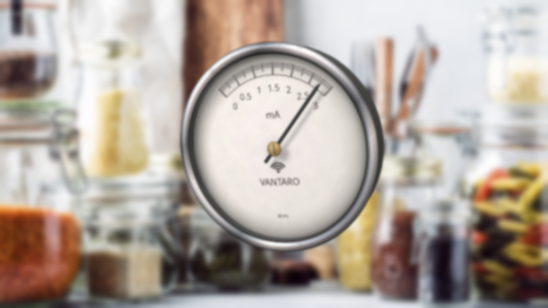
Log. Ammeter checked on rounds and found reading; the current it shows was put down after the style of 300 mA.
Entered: 2.75 mA
